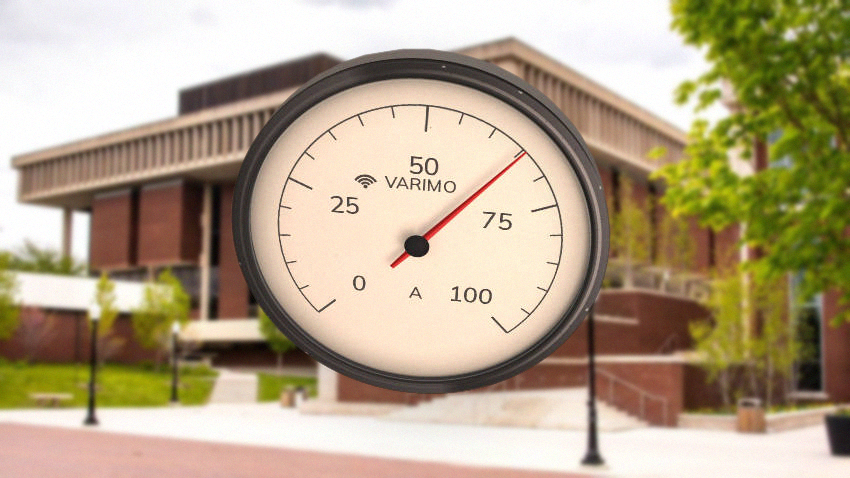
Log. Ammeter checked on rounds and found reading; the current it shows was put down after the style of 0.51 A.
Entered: 65 A
